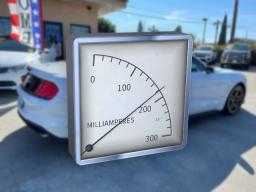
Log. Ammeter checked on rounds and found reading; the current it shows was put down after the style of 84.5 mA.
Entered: 180 mA
